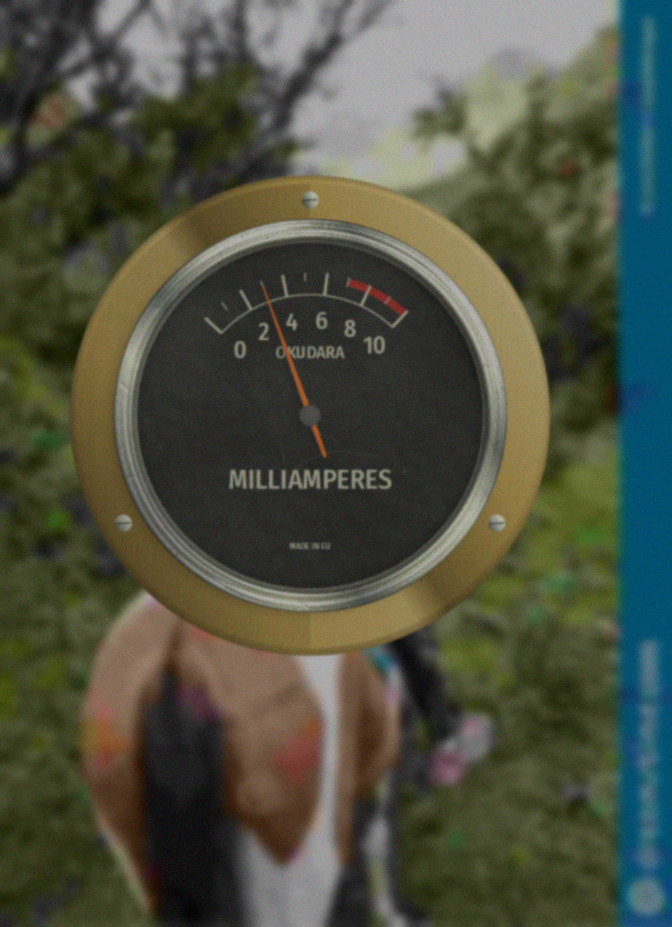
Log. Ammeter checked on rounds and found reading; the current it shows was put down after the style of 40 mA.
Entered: 3 mA
